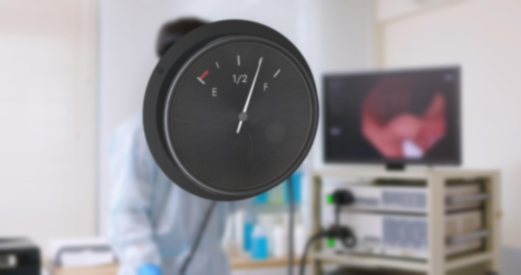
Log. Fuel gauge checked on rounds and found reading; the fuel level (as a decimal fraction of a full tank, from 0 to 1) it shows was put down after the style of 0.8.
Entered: 0.75
